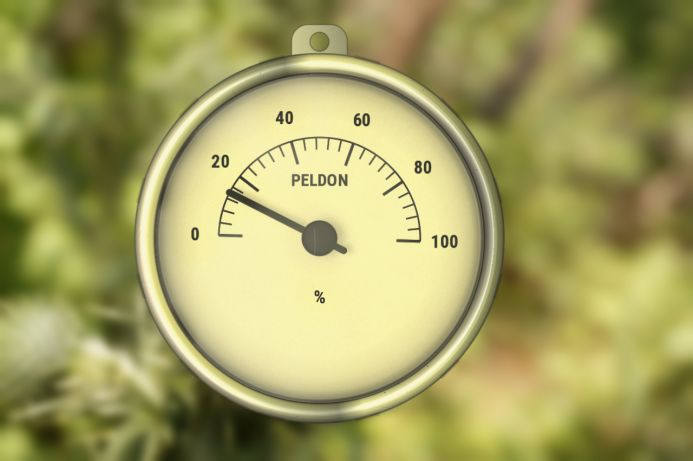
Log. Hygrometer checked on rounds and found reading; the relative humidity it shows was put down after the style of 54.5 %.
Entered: 14 %
